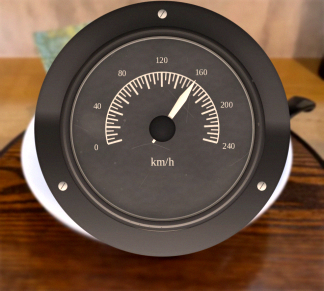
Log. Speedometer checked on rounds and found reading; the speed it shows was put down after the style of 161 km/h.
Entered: 160 km/h
